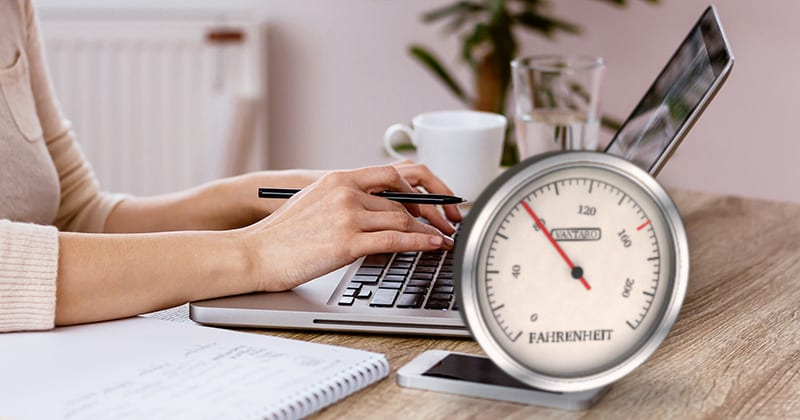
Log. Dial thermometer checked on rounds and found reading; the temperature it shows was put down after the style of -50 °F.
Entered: 80 °F
